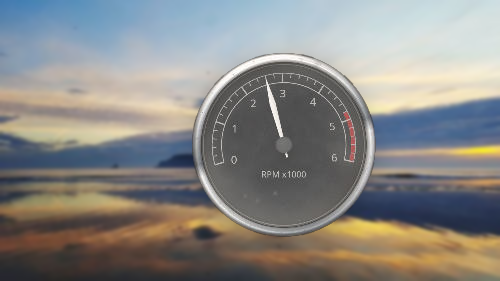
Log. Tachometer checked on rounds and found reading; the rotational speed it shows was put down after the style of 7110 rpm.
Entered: 2600 rpm
